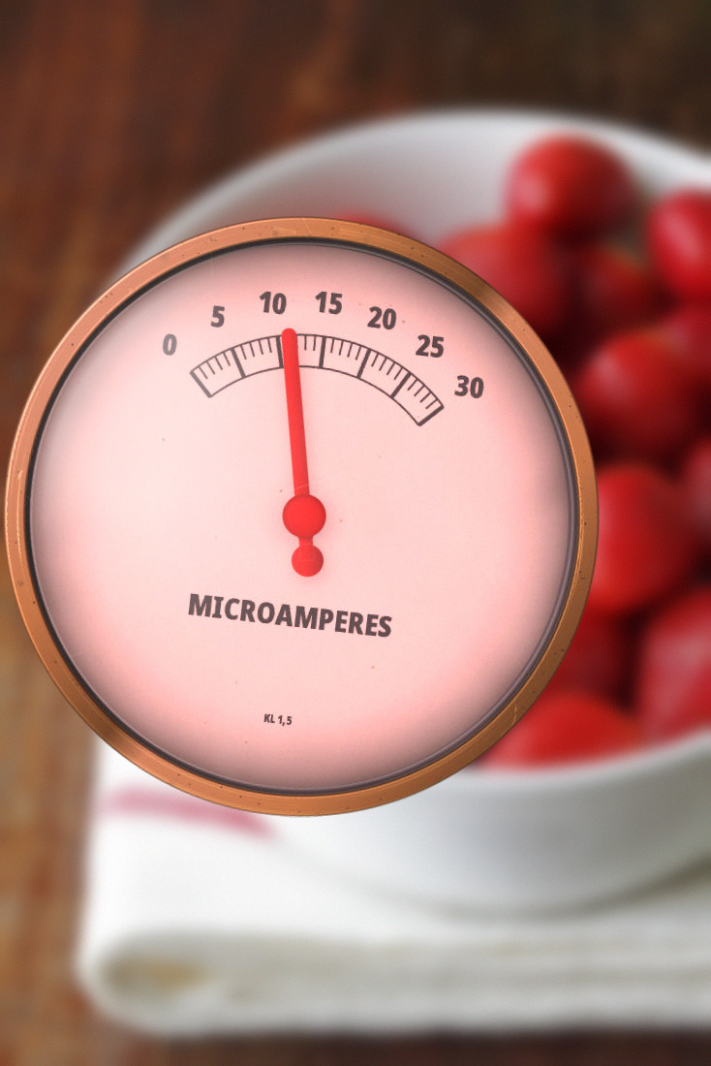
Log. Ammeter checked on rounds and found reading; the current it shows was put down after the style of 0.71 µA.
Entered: 11 µA
